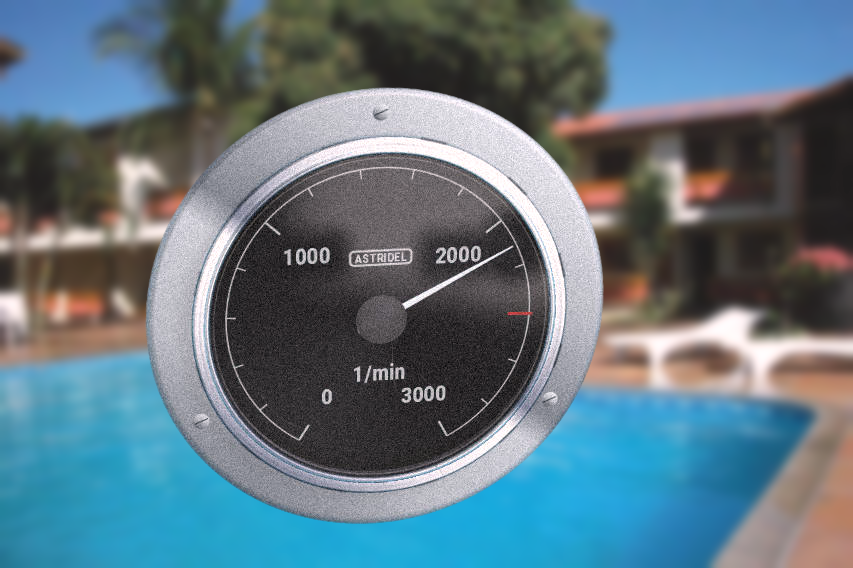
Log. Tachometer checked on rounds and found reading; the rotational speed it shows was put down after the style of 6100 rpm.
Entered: 2100 rpm
